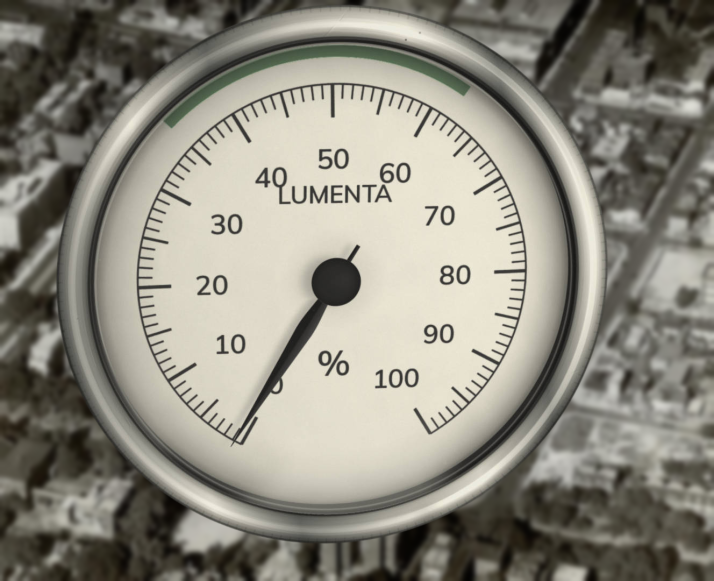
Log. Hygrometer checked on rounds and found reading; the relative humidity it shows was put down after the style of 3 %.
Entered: 1 %
